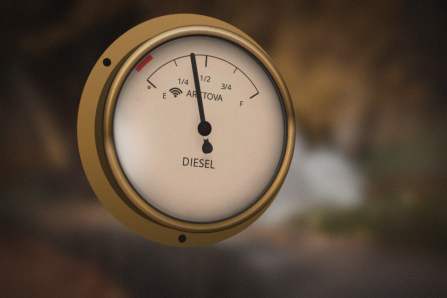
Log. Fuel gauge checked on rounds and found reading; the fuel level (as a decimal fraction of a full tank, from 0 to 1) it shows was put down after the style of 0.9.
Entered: 0.375
